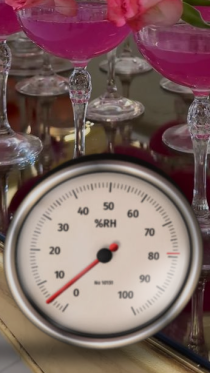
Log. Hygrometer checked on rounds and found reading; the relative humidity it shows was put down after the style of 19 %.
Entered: 5 %
